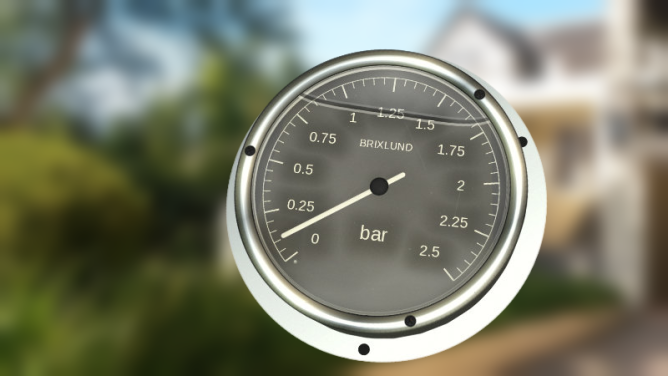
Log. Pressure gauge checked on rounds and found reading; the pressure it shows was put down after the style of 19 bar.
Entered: 0.1 bar
